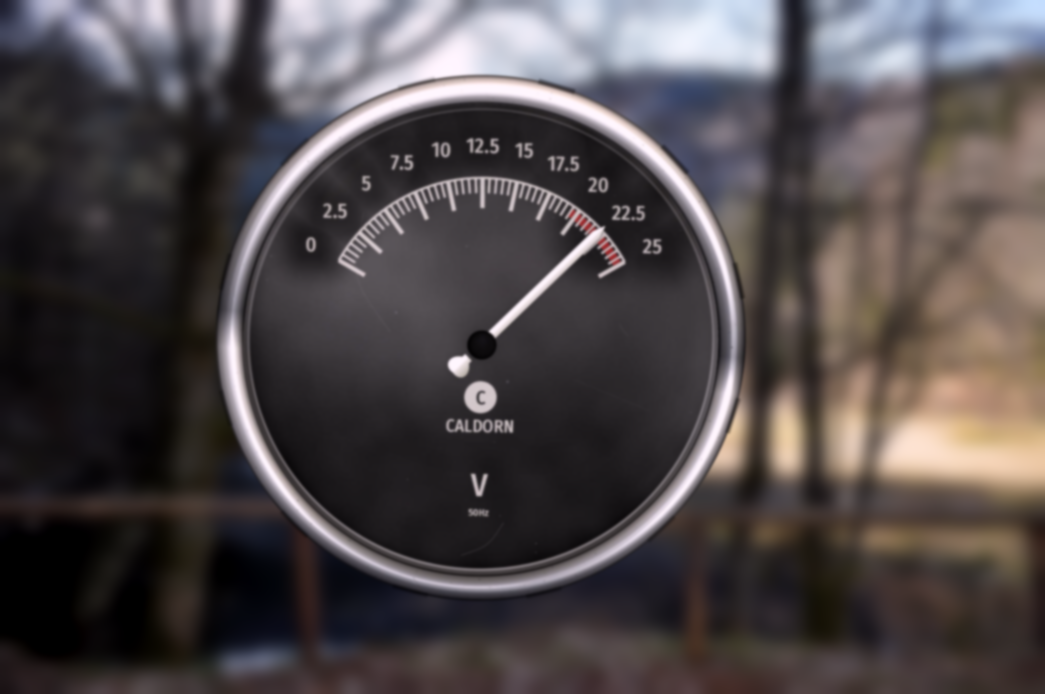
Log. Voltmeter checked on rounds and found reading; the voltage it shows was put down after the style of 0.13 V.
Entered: 22 V
